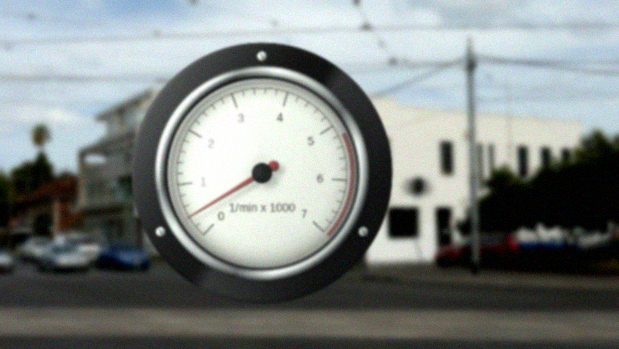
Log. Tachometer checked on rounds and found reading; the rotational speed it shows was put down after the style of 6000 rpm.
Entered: 400 rpm
